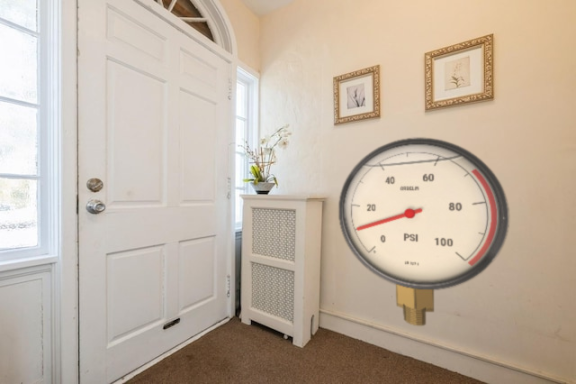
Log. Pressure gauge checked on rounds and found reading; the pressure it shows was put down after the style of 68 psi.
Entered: 10 psi
